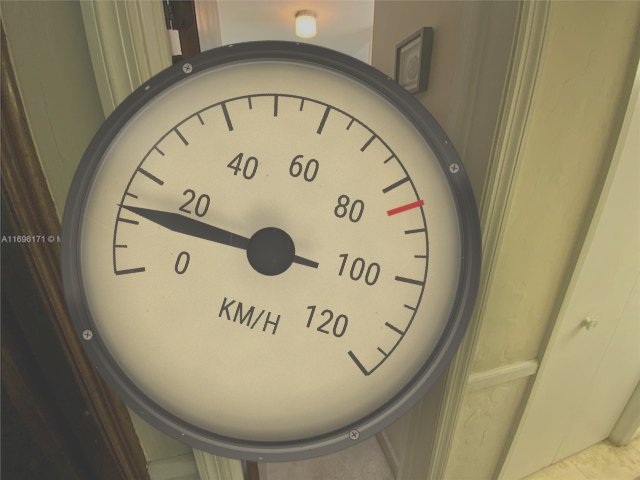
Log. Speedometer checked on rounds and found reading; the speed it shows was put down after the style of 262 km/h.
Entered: 12.5 km/h
